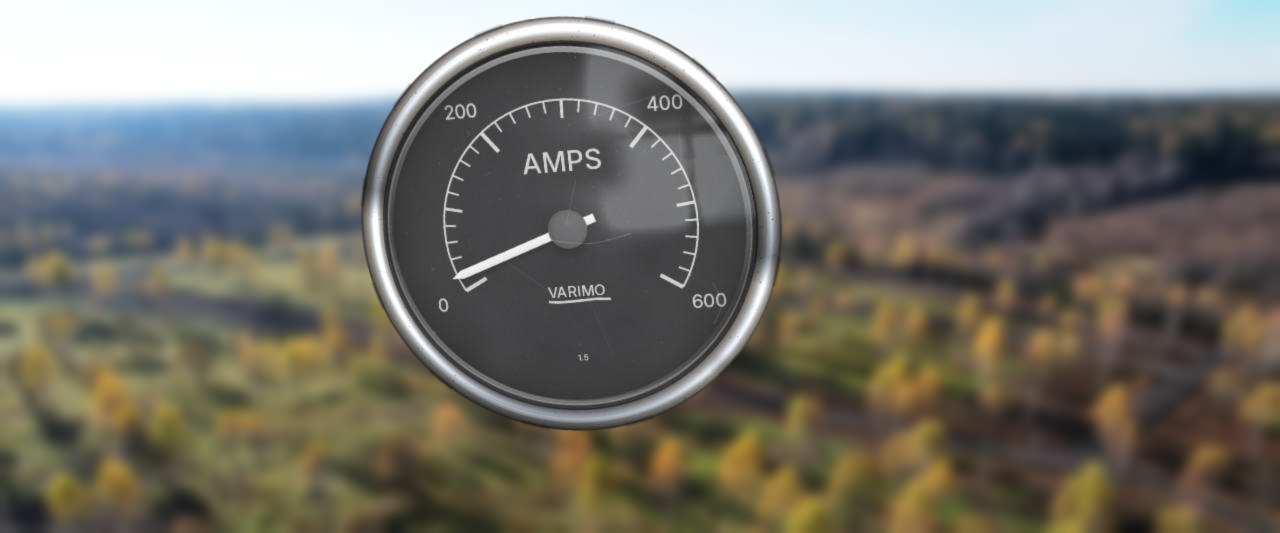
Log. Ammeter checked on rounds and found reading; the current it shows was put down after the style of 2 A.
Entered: 20 A
